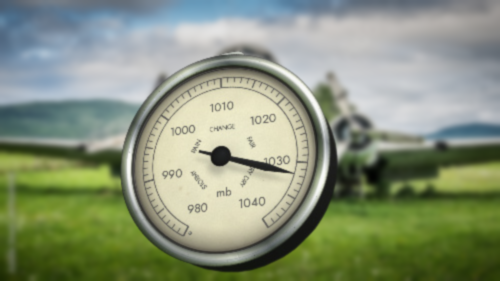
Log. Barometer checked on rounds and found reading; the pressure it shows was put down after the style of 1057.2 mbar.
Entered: 1032 mbar
